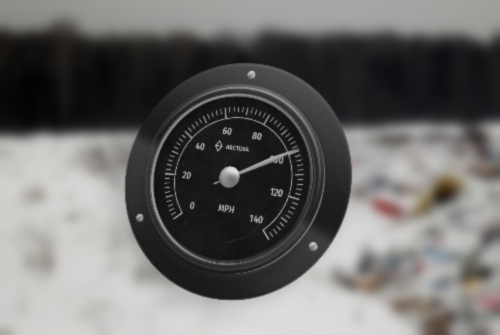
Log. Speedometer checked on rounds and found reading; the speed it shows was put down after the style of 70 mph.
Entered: 100 mph
